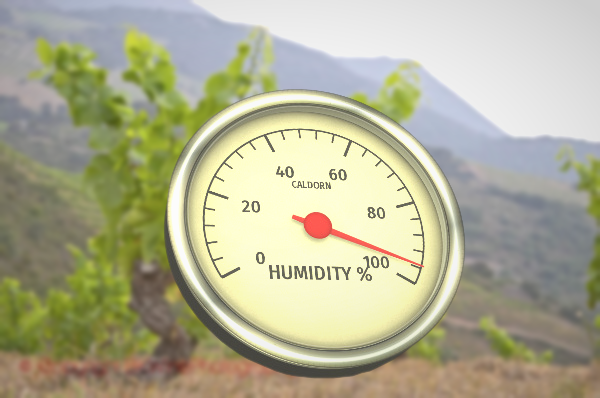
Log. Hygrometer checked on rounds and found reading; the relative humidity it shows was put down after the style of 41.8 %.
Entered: 96 %
